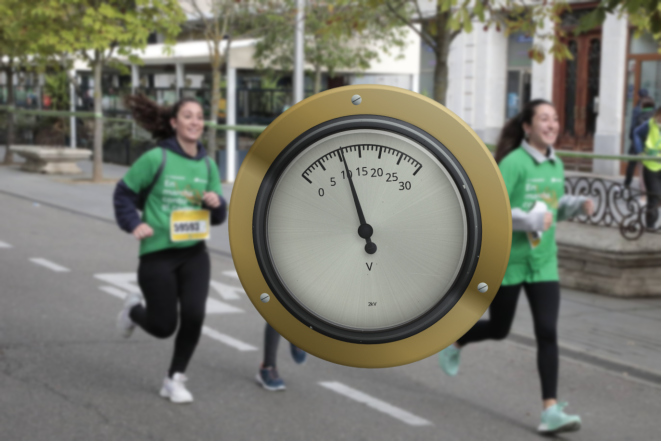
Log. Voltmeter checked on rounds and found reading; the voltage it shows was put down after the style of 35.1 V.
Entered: 11 V
